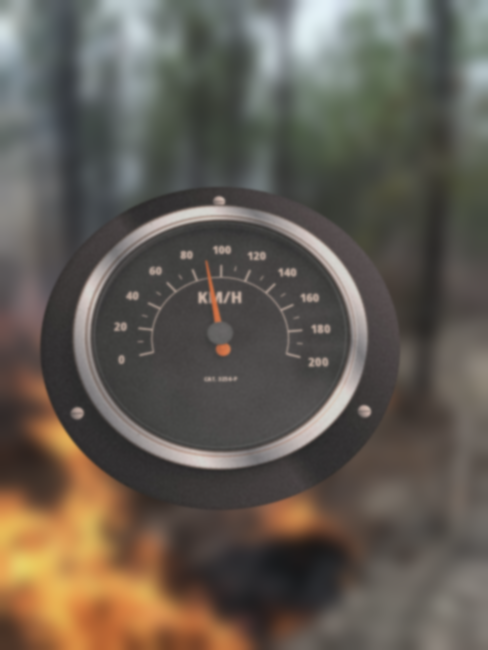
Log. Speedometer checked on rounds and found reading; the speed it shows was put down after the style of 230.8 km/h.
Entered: 90 km/h
